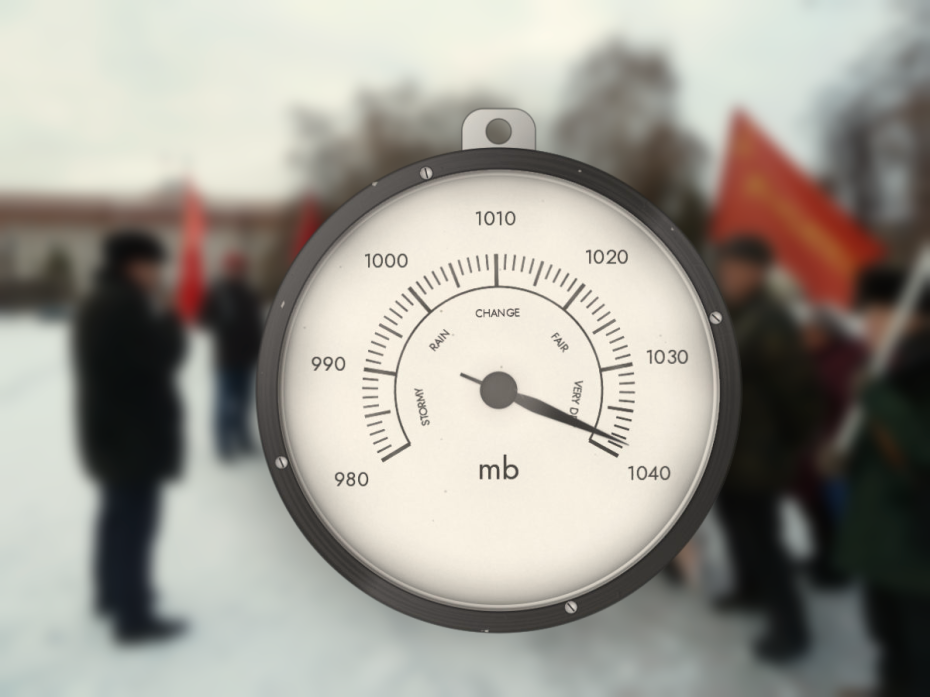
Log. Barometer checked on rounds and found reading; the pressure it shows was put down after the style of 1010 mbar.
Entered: 1038.5 mbar
